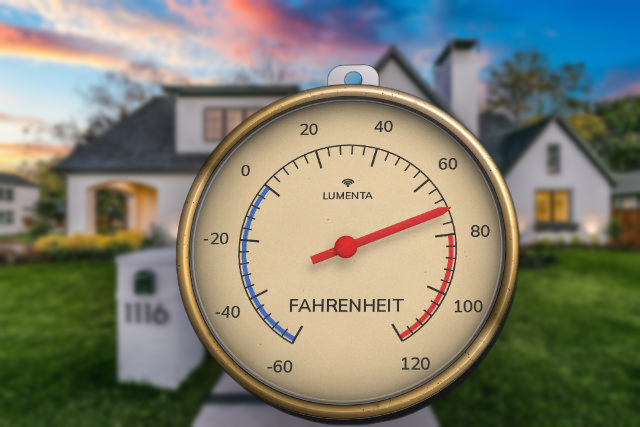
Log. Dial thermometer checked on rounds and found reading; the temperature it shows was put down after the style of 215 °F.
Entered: 72 °F
